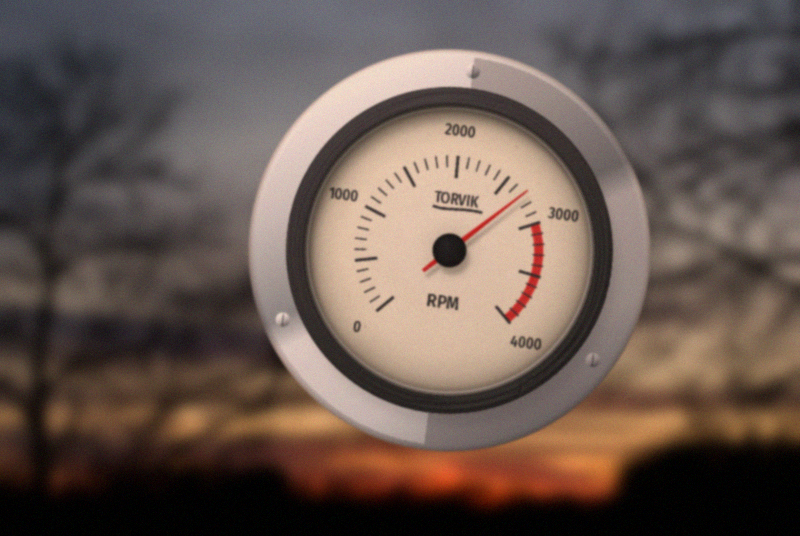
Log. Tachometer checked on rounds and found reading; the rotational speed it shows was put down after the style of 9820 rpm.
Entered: 2700 rpm
